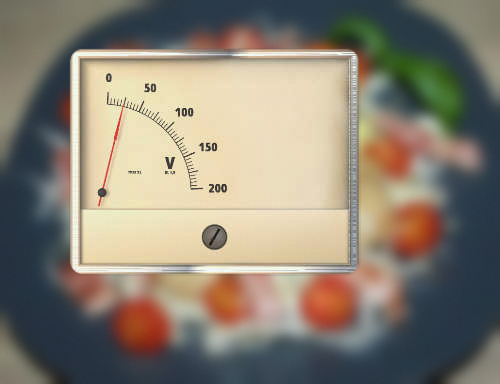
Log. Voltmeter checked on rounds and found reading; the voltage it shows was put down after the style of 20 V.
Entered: 25 V
